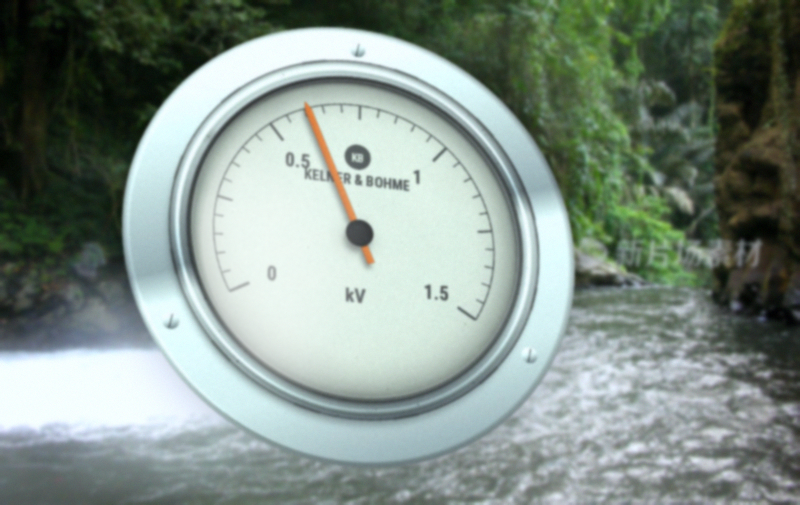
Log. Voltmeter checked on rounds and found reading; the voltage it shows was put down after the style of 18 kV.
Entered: 0.6 kV
